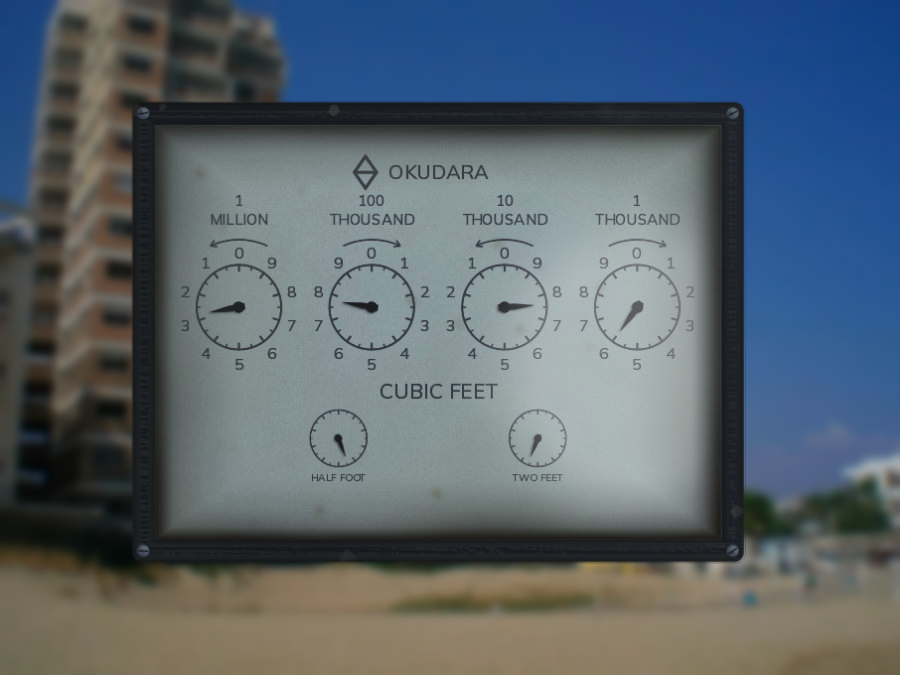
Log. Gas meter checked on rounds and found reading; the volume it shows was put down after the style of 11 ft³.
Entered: 277600 ft³
